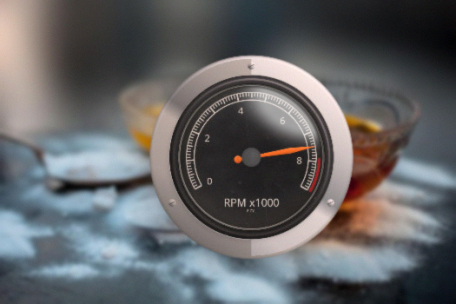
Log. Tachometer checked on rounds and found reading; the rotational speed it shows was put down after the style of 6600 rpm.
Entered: 7500 rpm
